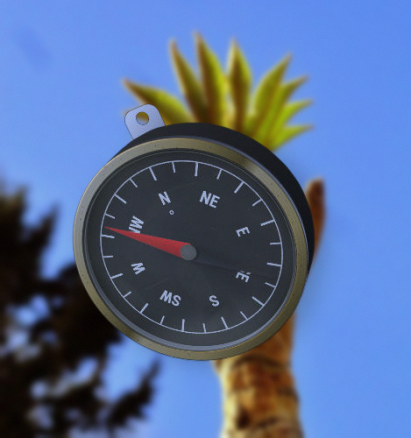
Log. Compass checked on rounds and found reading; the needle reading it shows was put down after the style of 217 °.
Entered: 307.5 °
